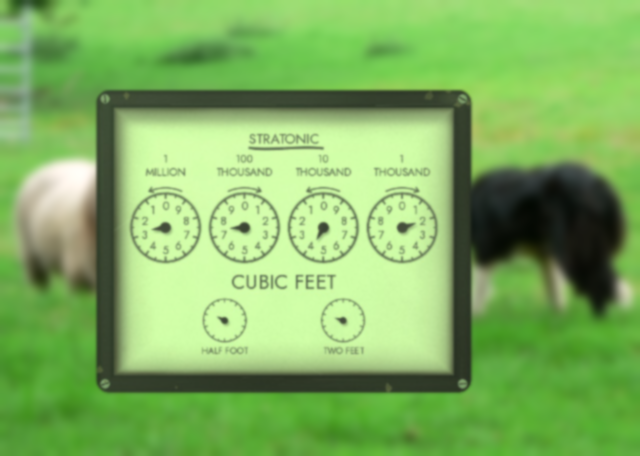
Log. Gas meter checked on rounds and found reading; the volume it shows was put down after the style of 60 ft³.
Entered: 274200 ft³
